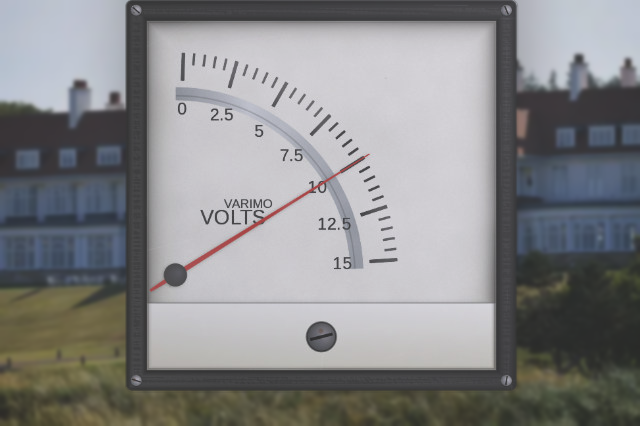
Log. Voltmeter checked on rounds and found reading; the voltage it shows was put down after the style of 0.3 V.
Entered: 10 V
